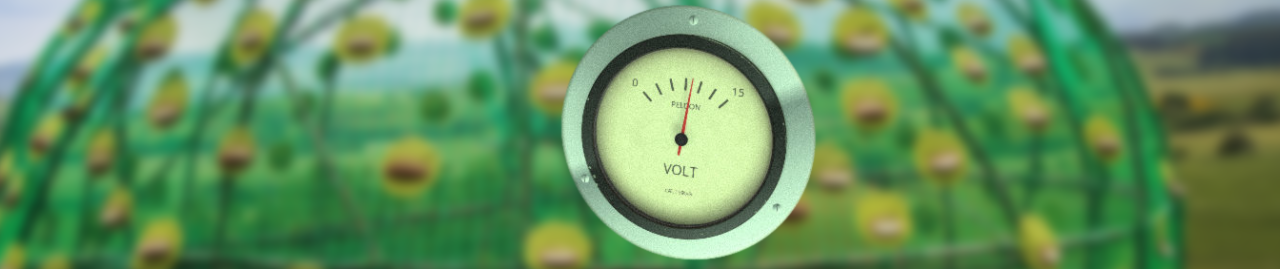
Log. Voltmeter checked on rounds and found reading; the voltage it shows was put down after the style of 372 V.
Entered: 8.75 V
